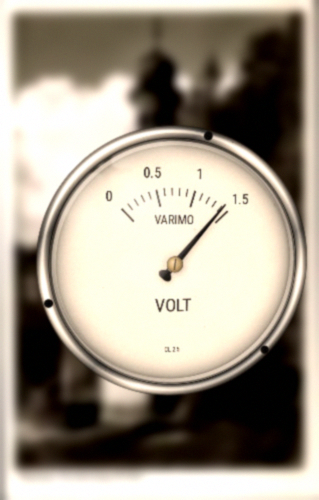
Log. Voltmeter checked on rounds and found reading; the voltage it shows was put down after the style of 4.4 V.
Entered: 1.4 V
